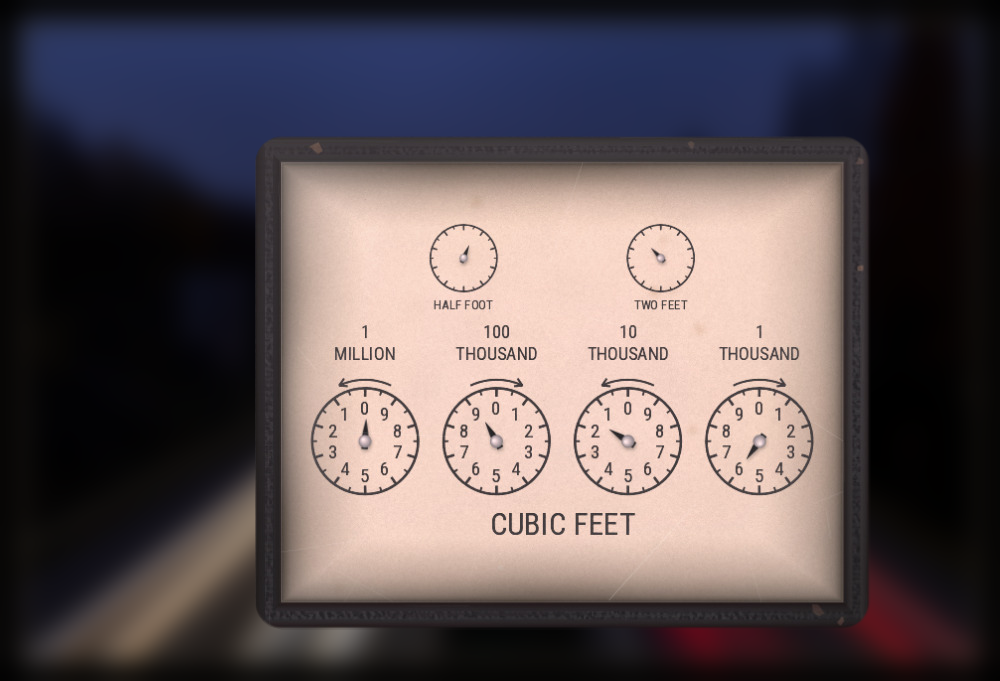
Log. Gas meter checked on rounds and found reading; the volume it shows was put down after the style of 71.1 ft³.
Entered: 991600 ft³
